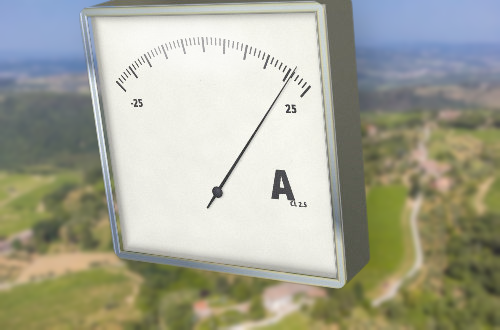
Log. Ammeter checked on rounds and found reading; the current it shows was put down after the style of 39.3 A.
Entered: 21 A
